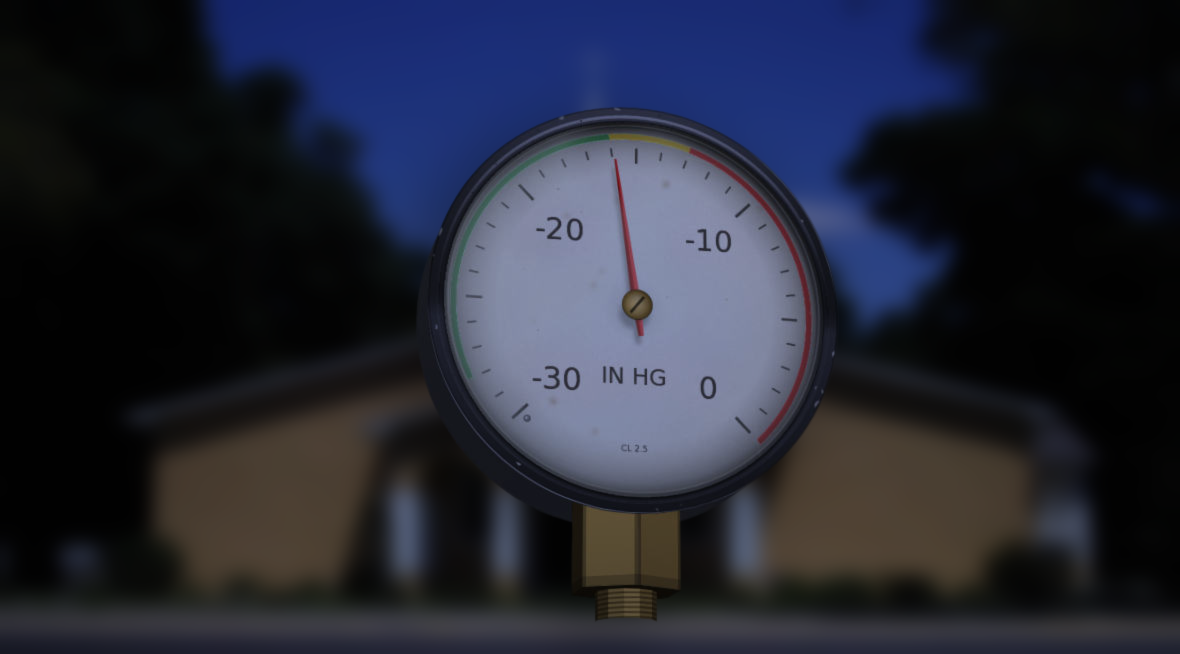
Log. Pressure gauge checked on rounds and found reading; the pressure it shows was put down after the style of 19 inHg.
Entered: -16 inHg
